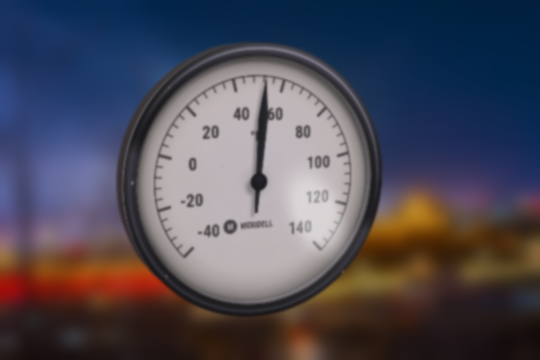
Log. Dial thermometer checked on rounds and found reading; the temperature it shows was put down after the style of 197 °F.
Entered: 52 °F
